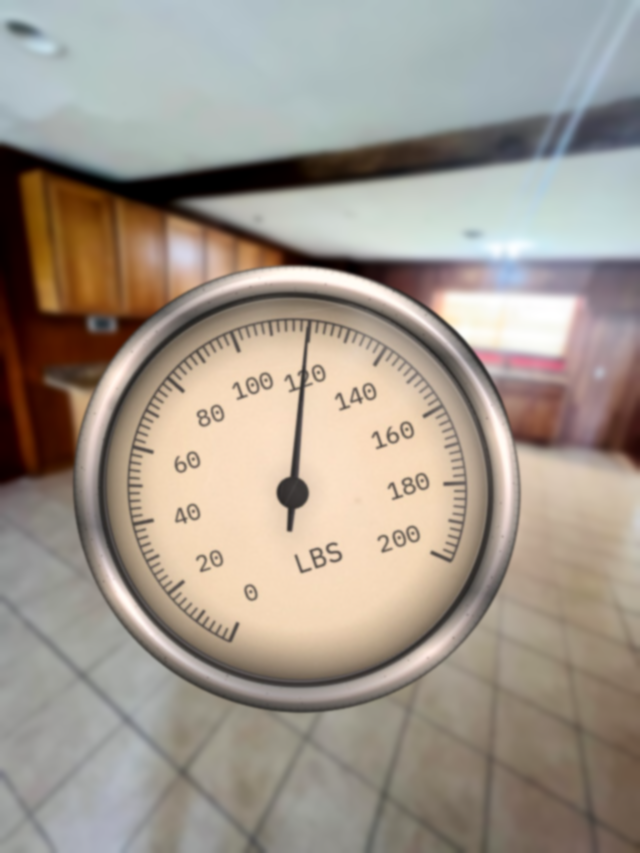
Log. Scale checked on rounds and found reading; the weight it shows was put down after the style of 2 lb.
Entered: 120 lb
